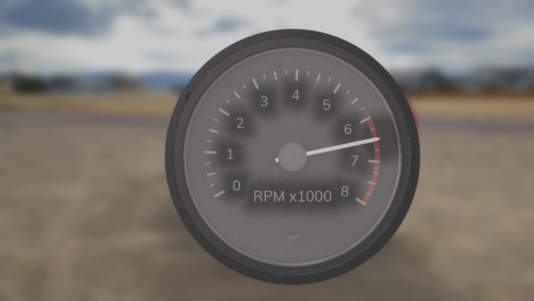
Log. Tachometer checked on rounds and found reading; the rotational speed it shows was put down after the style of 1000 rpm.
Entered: 6500 rpm
